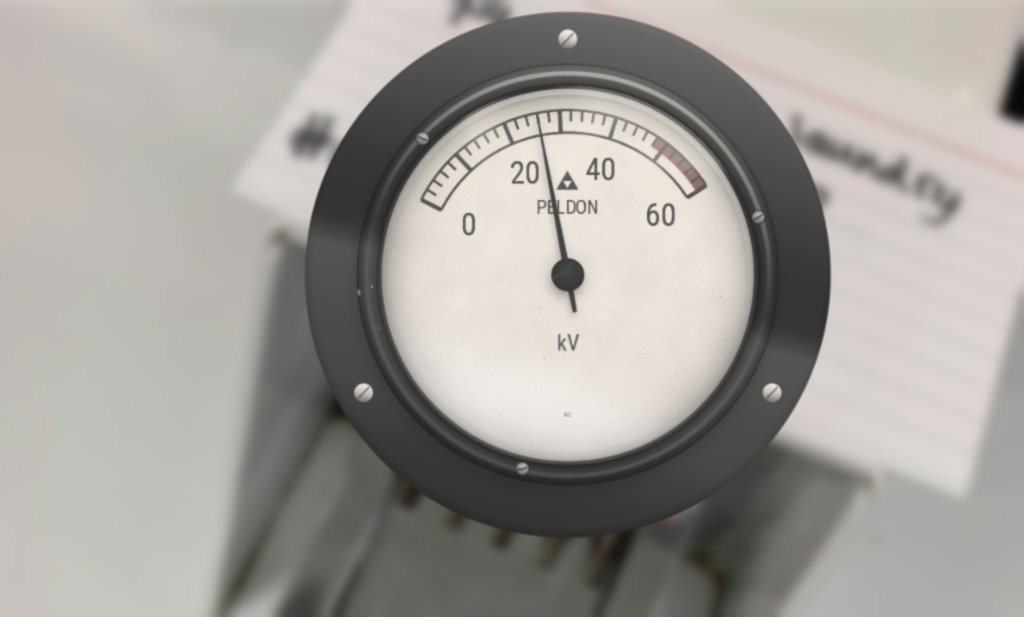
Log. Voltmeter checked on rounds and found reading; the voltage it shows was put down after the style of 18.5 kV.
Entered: 26 kV
